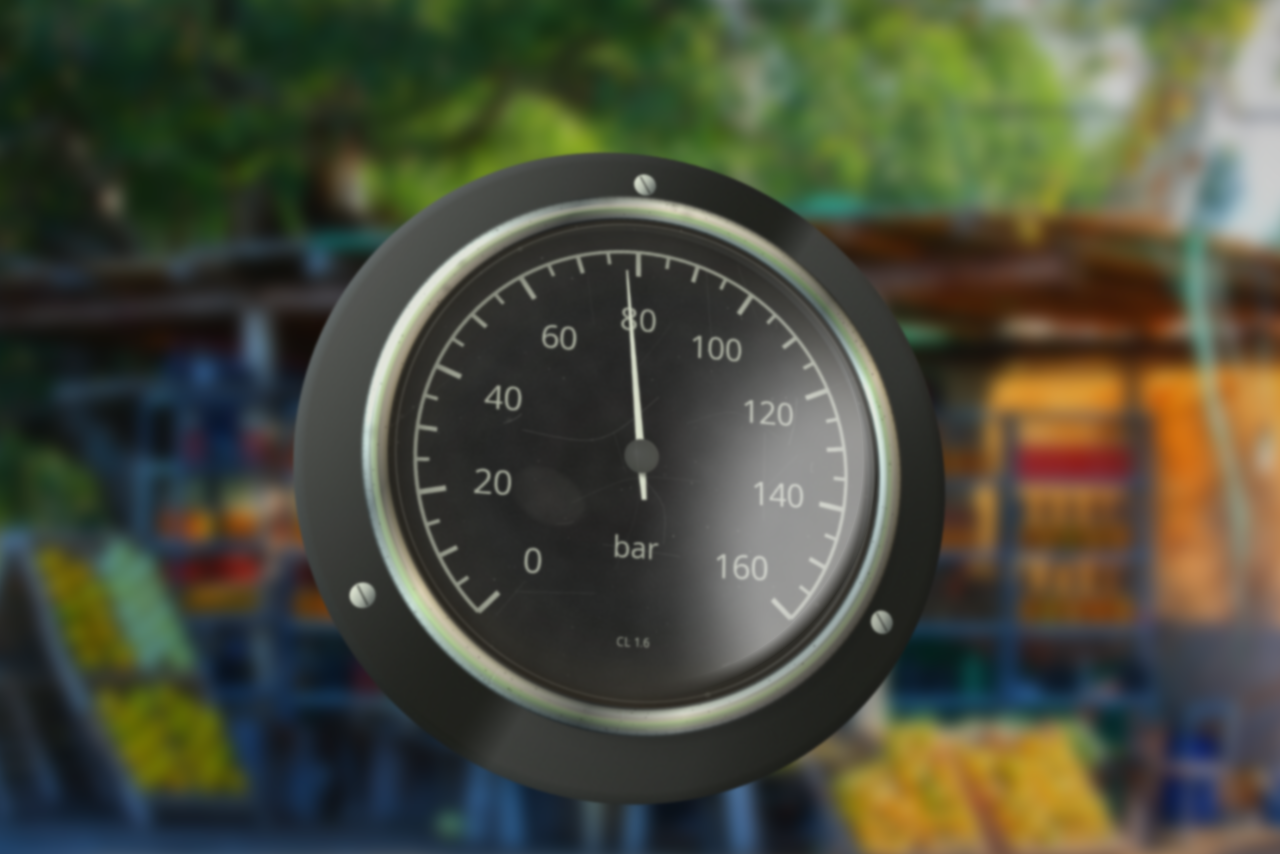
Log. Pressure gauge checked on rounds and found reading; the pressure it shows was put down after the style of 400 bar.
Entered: 77.5 bar
